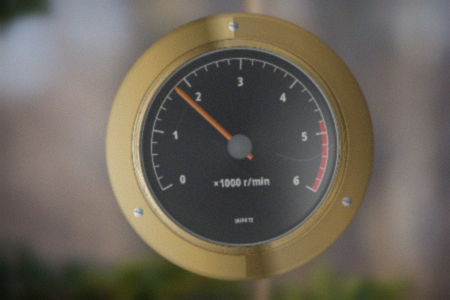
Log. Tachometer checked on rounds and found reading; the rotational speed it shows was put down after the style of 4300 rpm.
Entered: 1800 rpm
